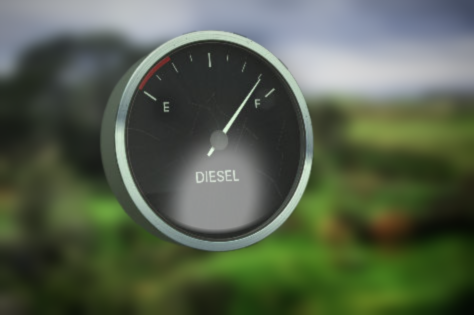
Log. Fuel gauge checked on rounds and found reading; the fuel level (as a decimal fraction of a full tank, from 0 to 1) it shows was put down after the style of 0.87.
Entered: 0.875
